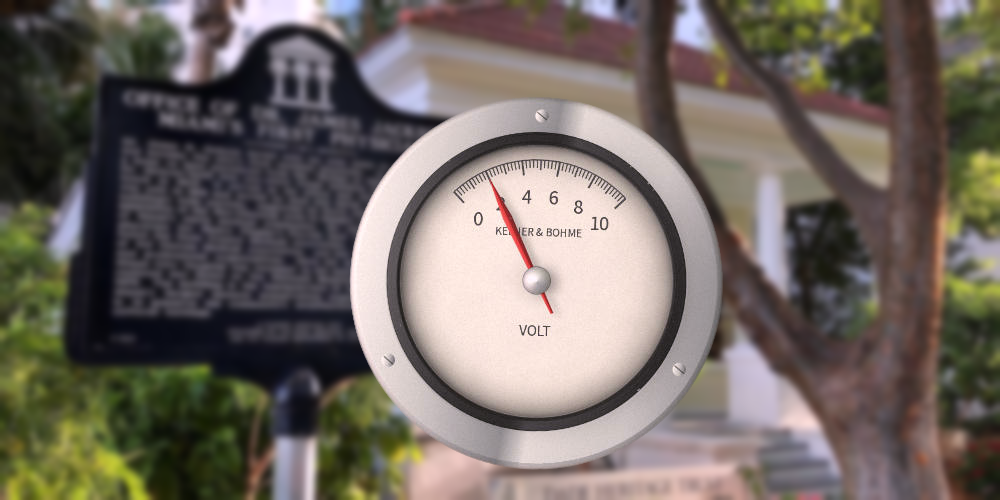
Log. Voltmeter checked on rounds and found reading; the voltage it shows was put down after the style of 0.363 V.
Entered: 2 V
